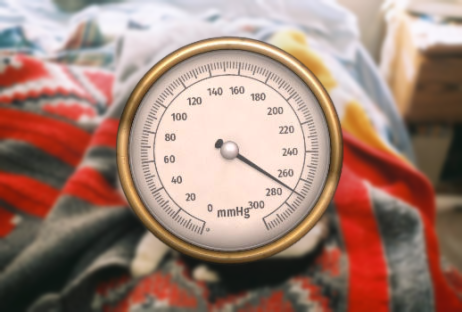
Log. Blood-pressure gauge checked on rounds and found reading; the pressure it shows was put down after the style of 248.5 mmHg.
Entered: 270 mmHg
